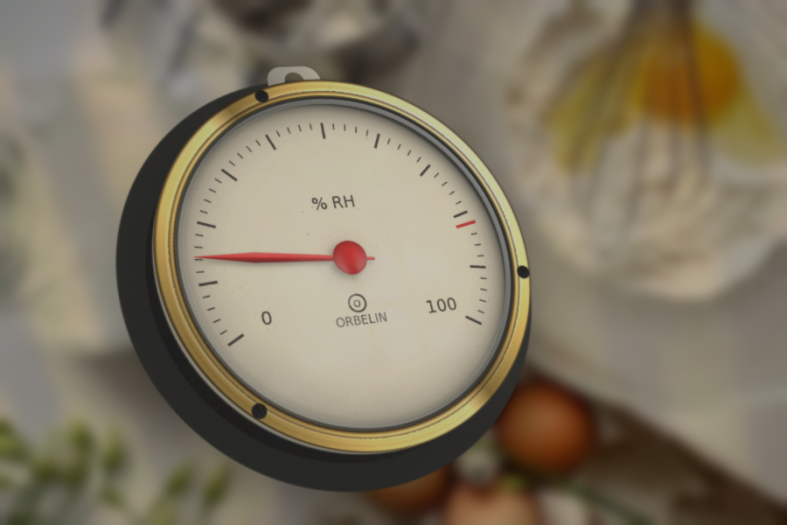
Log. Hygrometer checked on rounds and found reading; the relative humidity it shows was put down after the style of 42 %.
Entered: 14 %
